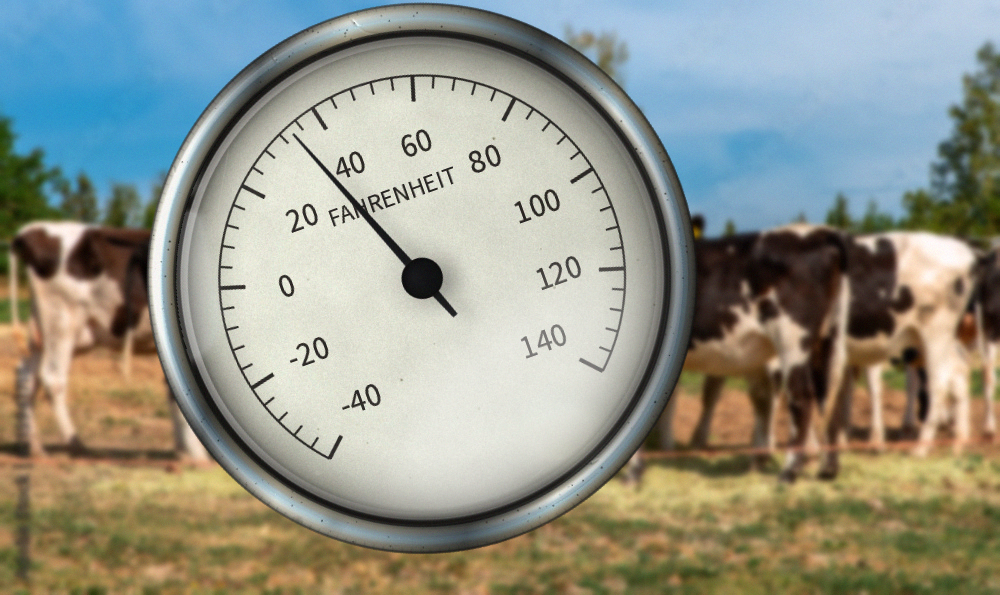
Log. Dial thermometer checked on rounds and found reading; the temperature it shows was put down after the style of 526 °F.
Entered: 34 °F
